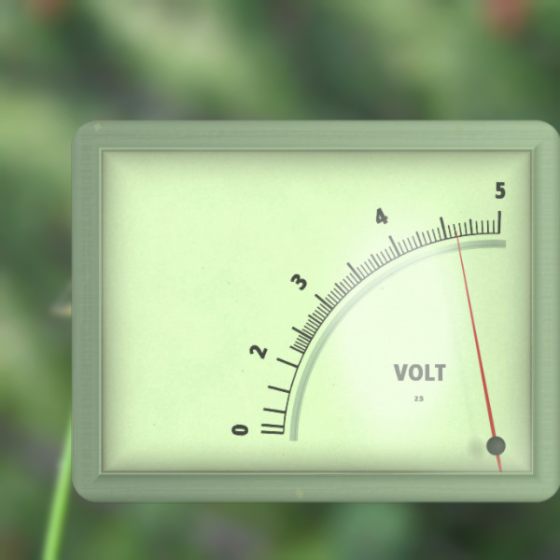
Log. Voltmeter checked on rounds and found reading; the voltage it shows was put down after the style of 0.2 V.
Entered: 4.6 V
